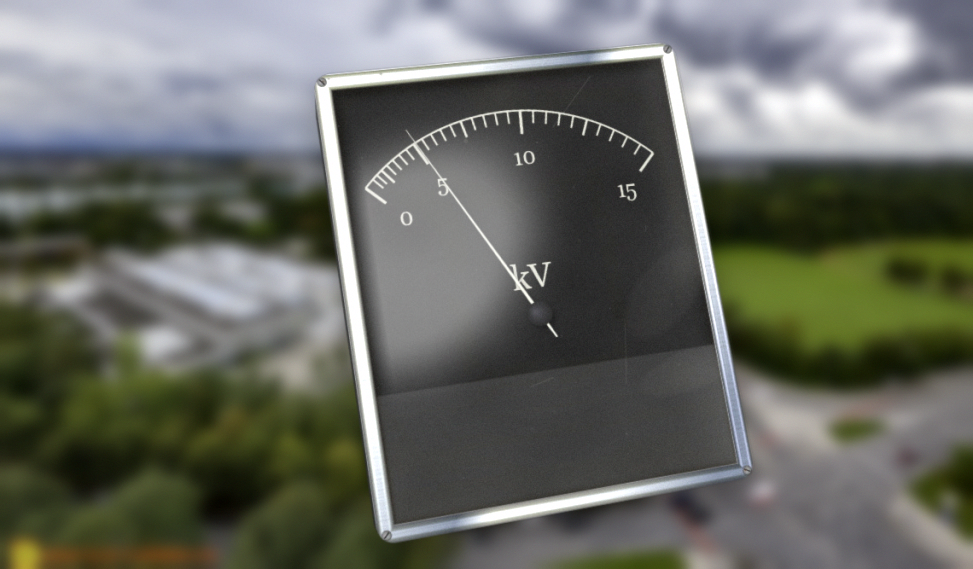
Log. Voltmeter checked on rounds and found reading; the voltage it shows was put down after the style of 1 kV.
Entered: 5 kV
